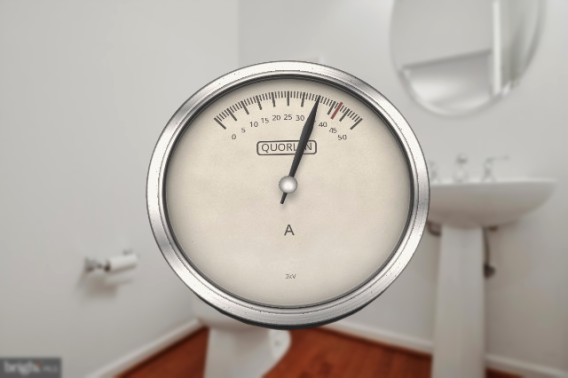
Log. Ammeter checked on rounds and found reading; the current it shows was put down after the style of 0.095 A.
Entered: 35 A
